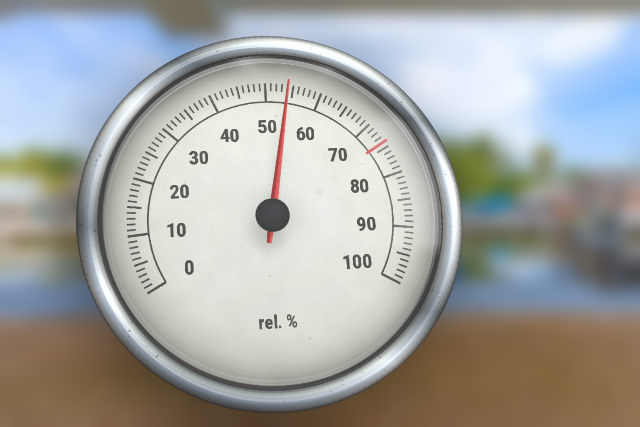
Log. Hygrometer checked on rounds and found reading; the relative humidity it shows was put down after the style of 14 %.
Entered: 54 %
